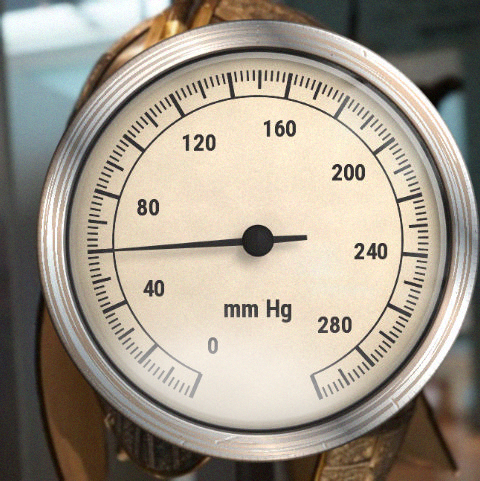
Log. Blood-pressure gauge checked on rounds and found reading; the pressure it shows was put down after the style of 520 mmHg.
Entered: 60 mmHg
